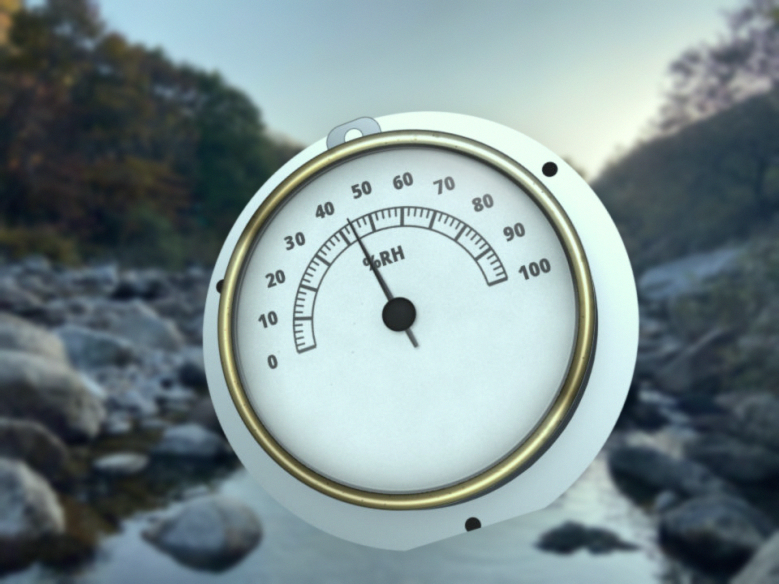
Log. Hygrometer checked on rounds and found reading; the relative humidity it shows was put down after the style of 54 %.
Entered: 44 %
